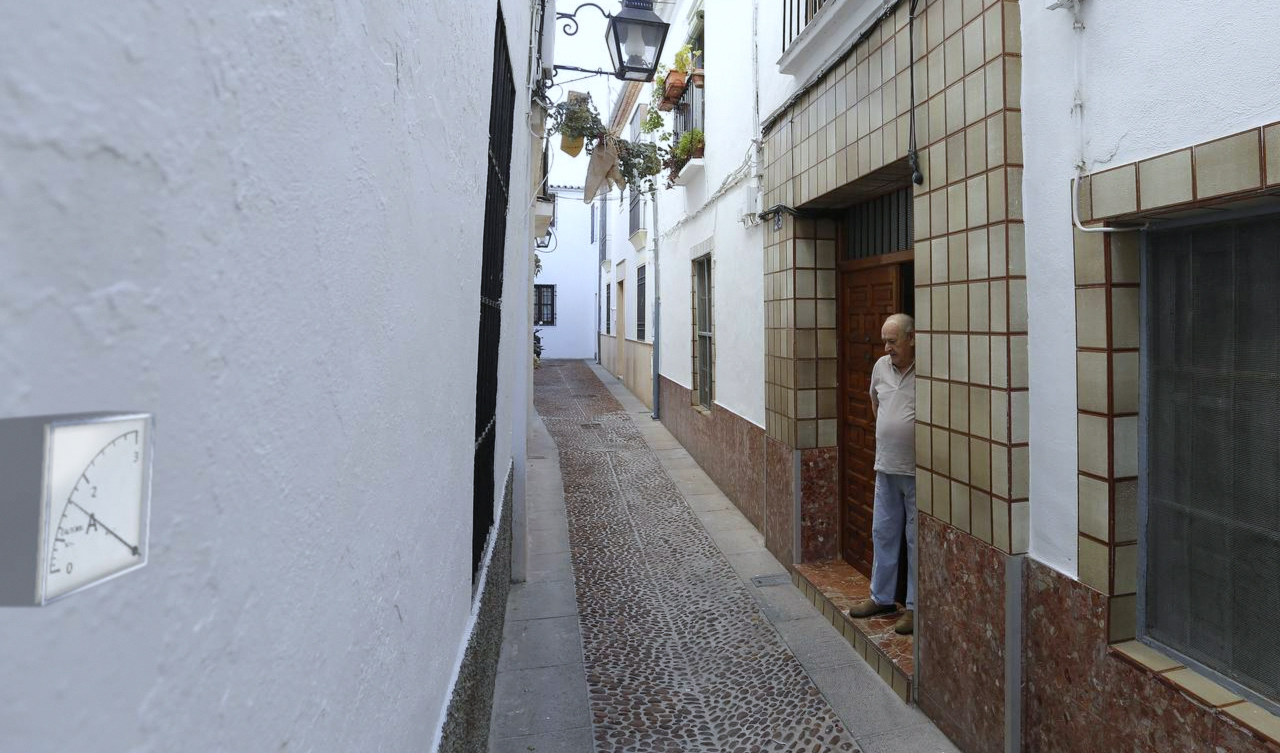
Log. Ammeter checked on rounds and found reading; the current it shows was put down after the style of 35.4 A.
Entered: 1.6 A
